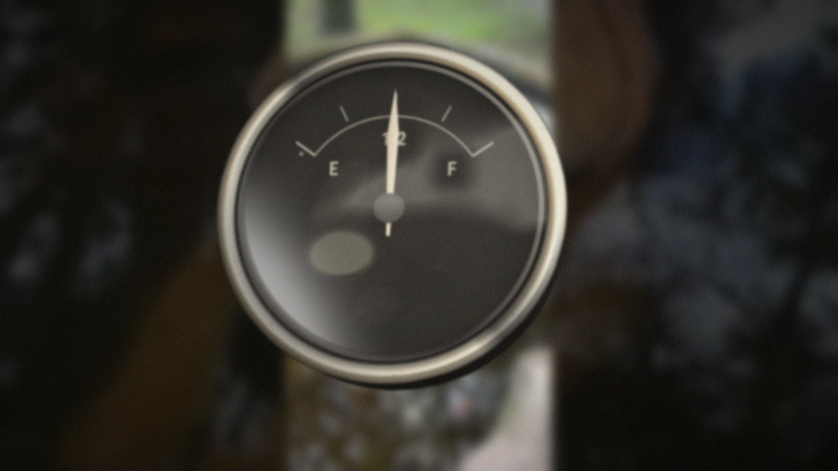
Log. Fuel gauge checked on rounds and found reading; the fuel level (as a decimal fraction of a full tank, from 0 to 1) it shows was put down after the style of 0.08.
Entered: 0.5
